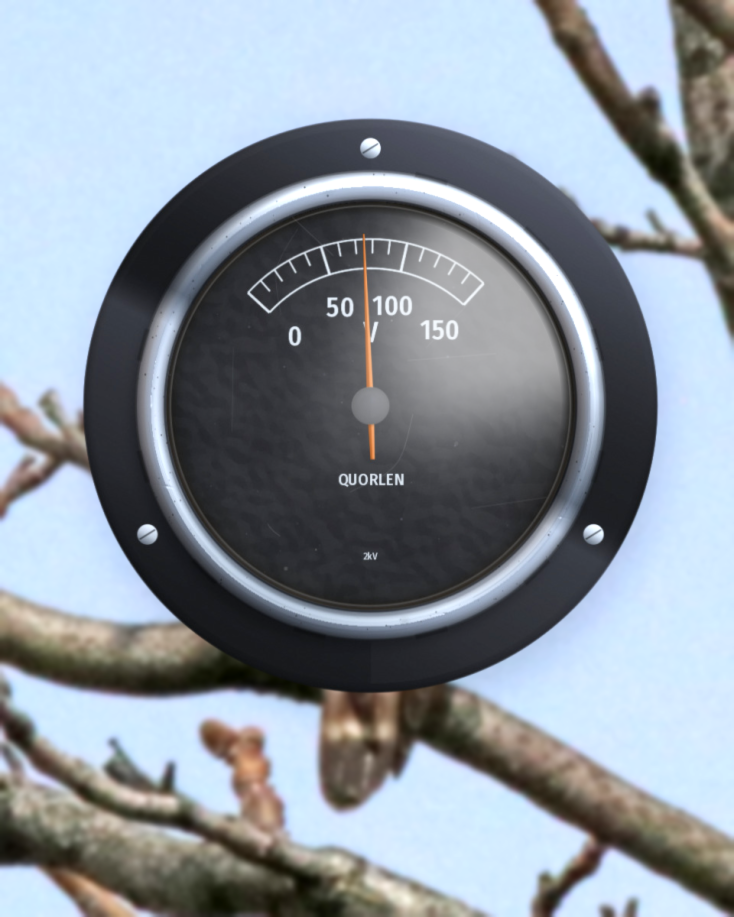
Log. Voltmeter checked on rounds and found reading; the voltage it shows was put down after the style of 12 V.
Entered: 75 V
